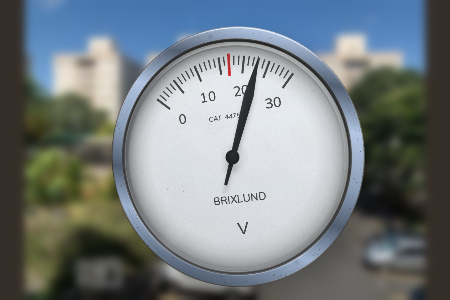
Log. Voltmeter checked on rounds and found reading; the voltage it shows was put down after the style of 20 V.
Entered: 23 V
